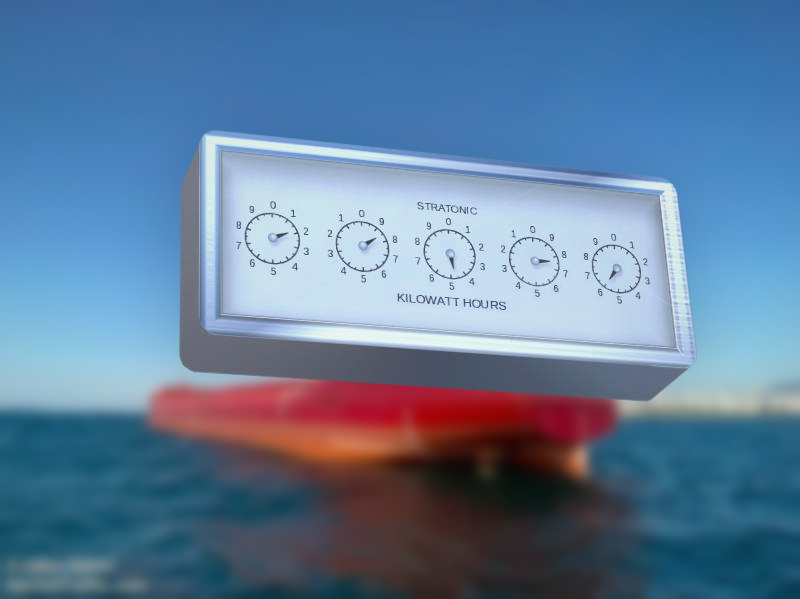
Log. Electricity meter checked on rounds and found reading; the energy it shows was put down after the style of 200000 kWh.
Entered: 18476 kWh
